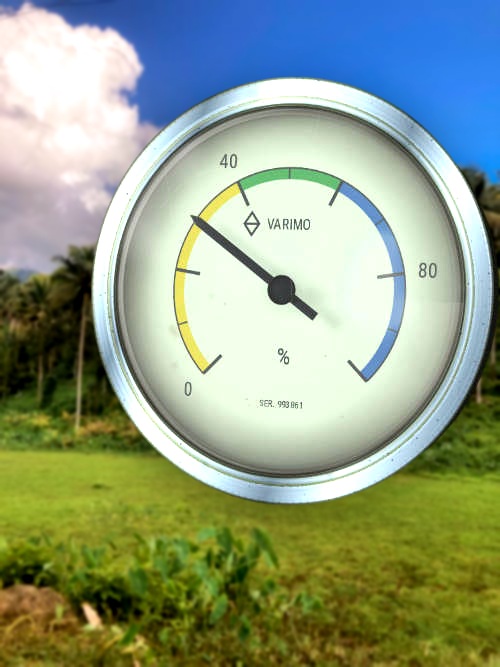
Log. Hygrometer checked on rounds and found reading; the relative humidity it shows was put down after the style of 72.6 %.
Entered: 30 %
